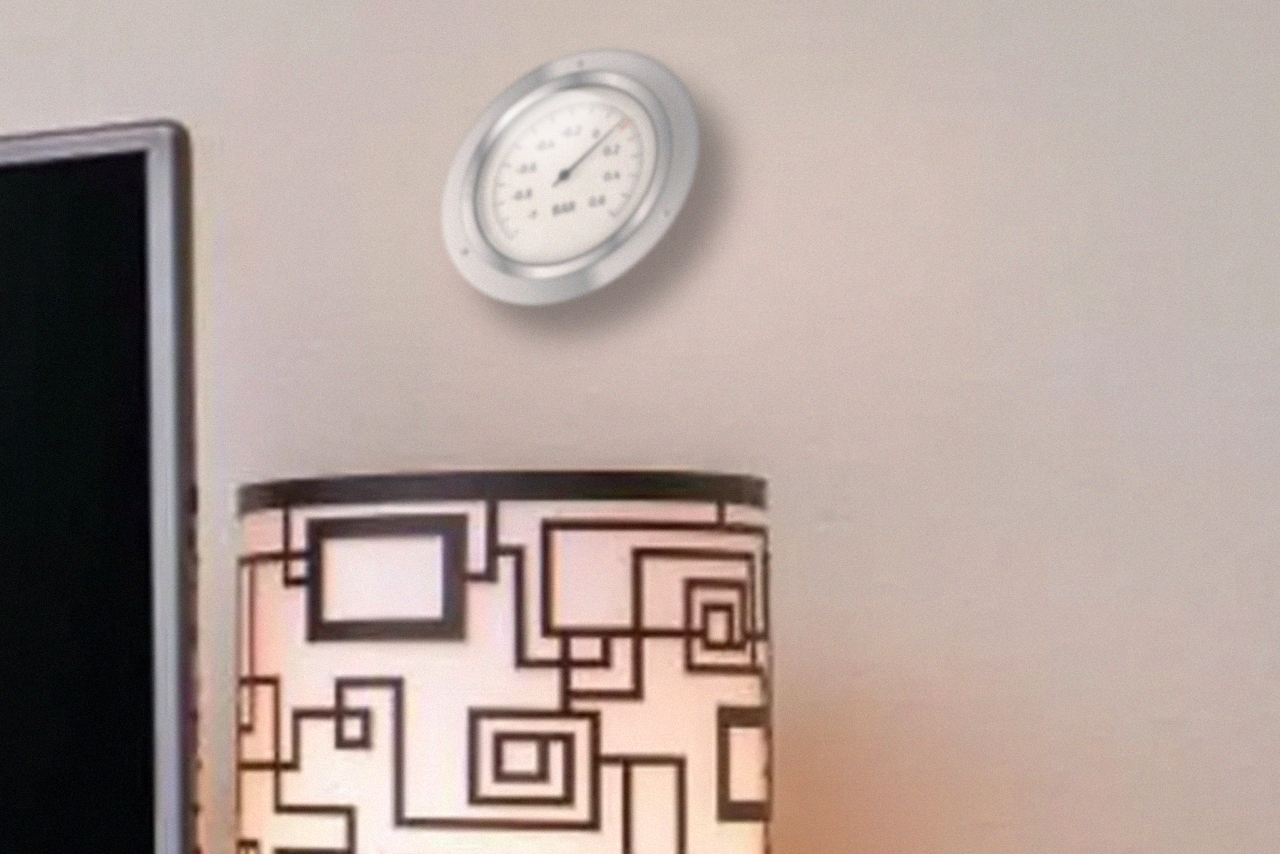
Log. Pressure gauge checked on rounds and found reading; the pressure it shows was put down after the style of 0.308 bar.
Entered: 0.1 bar
